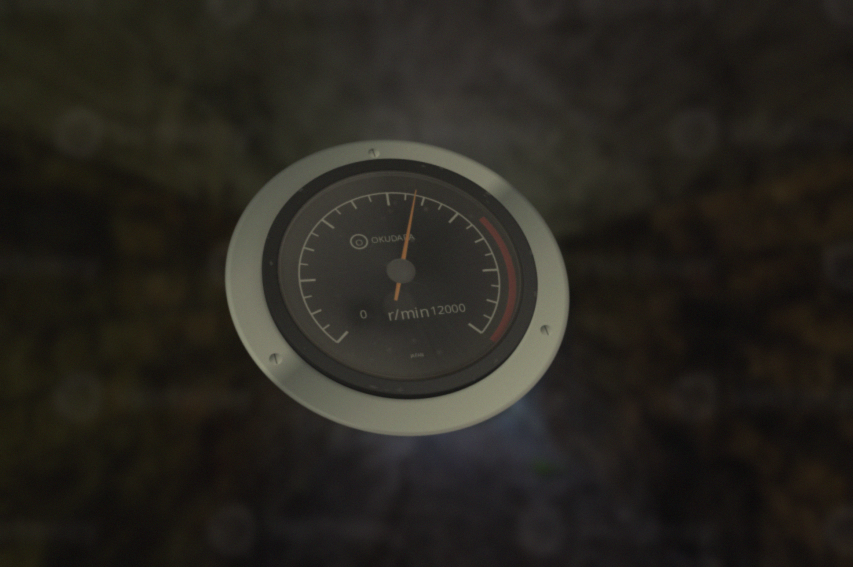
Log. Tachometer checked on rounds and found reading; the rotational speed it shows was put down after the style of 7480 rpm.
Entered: 6750 rpm
